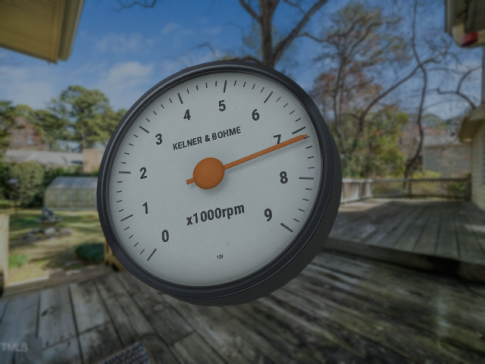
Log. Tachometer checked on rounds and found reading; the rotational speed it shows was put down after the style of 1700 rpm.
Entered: 7200 rpm
